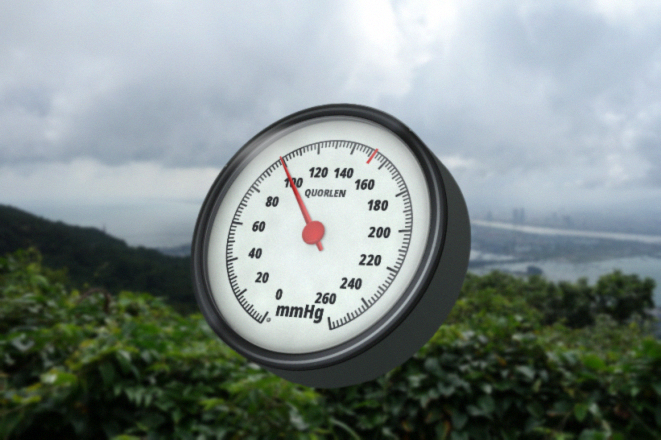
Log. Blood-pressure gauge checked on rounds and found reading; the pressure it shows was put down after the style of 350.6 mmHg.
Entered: 100 mmHg
